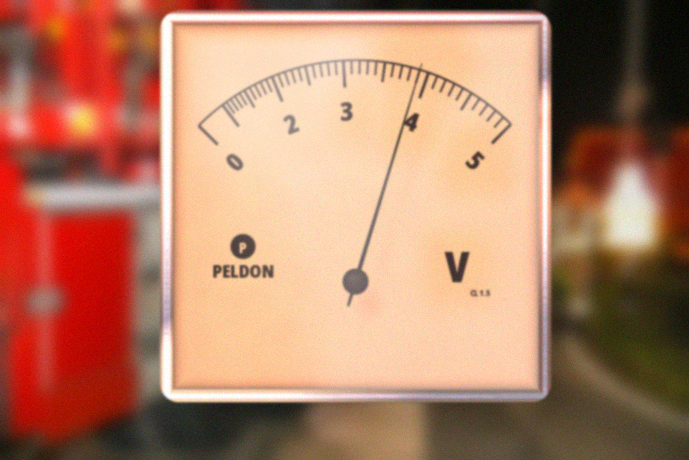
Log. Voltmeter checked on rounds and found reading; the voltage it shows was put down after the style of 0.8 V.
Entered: 3.9 V
